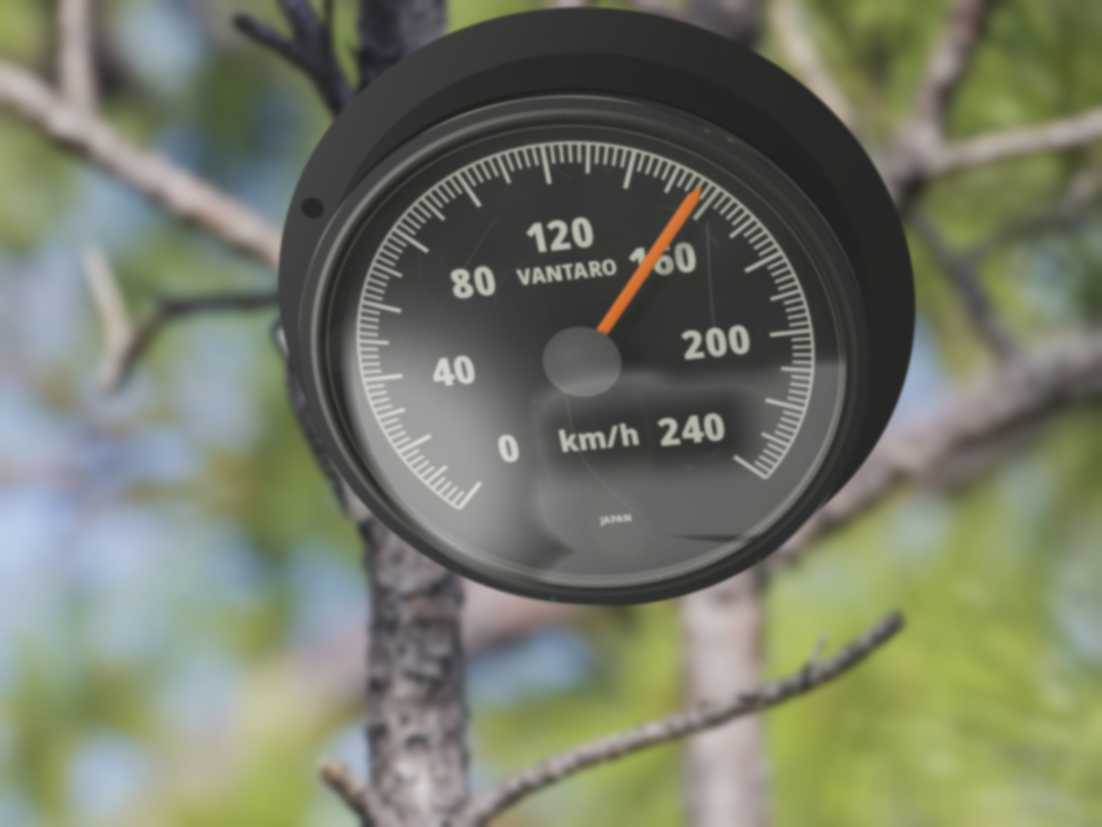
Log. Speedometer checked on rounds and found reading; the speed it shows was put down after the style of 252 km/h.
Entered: 156 km/h
